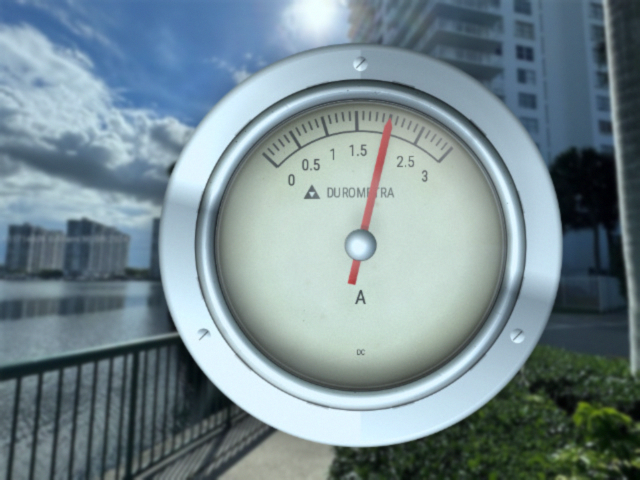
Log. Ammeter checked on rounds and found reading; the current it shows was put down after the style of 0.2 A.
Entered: 2 A
